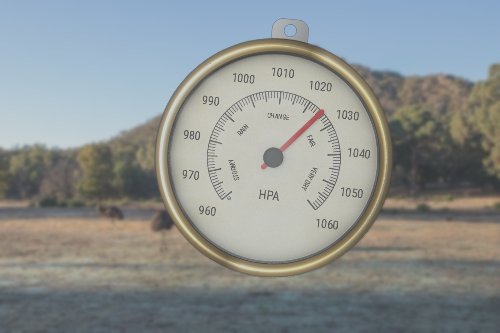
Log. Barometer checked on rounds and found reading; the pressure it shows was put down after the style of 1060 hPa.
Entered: 1025 hPa
